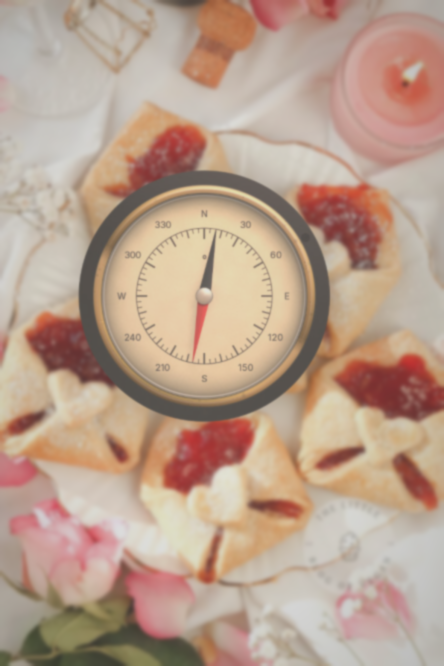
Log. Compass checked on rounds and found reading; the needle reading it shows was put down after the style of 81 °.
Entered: 190 °
